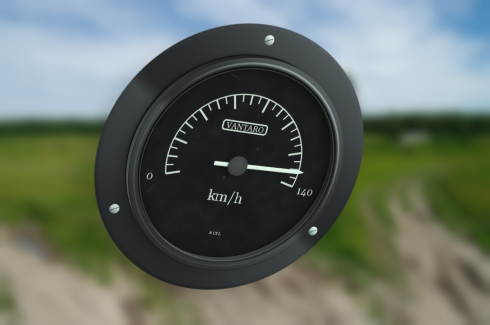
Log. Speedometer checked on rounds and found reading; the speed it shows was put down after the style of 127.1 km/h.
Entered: 130 km/h
